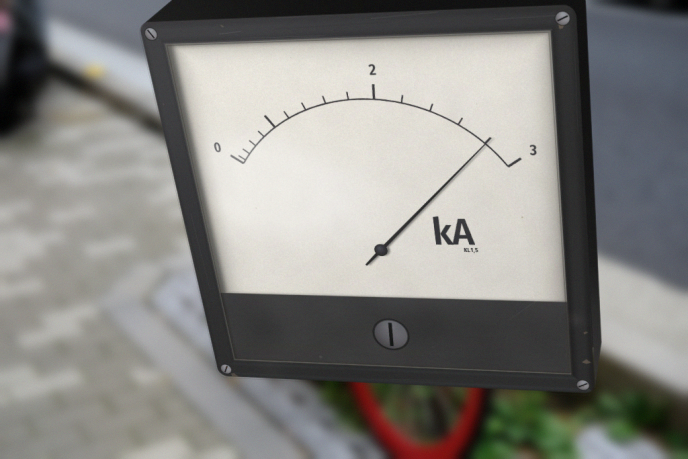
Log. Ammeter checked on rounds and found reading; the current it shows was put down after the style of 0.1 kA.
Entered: 2.8 kA
